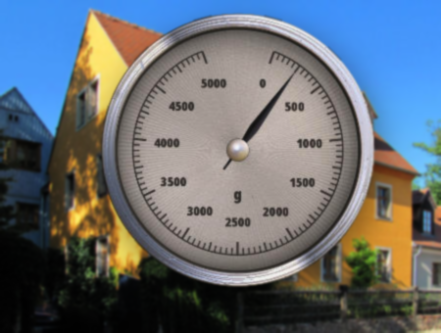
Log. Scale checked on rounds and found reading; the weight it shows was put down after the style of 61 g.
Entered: 250 g
